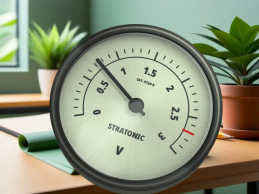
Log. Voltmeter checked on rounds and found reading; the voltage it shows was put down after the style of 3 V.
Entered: 0.75 V
